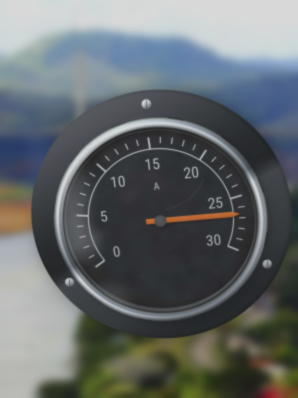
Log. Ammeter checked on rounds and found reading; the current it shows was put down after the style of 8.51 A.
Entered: 26.5 A
